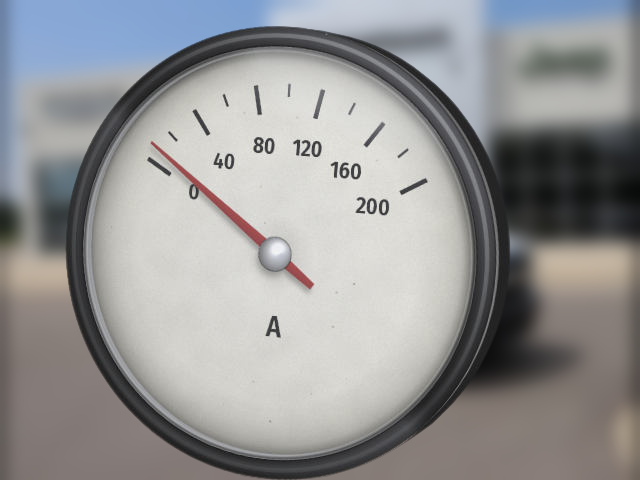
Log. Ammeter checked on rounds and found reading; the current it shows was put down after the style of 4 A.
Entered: 10 A
